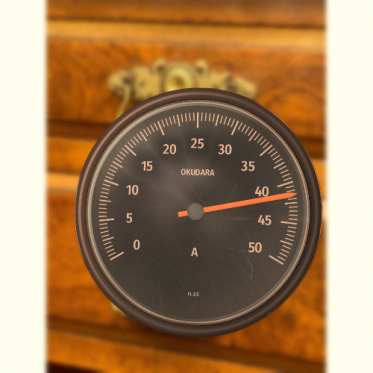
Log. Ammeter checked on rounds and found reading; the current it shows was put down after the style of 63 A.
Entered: 41.5 A
